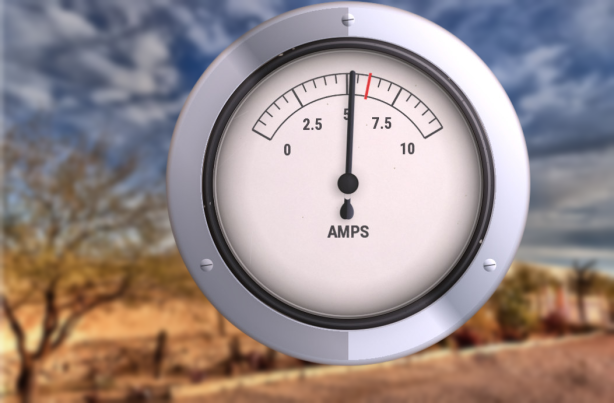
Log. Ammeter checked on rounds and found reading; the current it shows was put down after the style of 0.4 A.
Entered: 5.25 A
